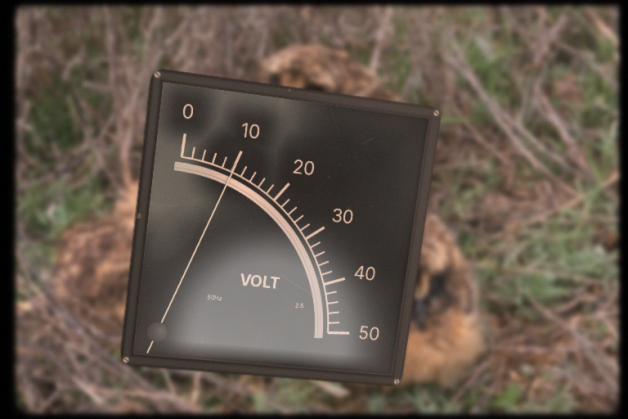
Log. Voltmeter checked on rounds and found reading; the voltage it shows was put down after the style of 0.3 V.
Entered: 10 V
